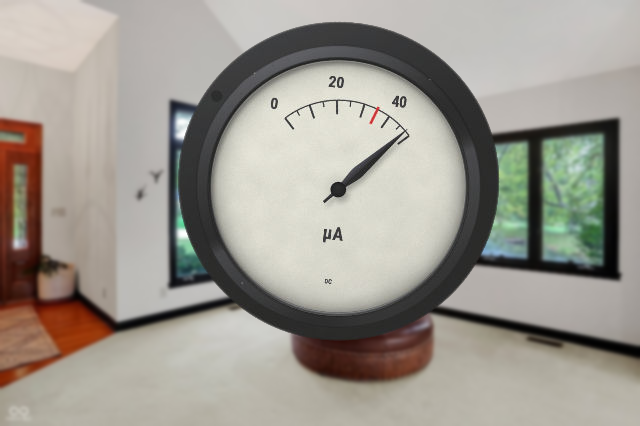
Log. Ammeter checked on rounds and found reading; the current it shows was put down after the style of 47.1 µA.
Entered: 47.5 µA
